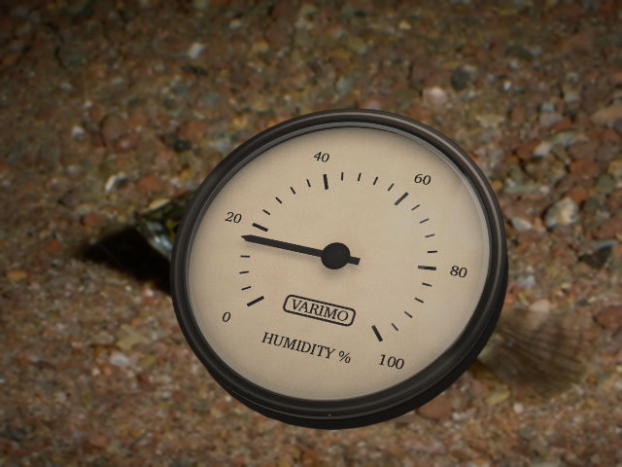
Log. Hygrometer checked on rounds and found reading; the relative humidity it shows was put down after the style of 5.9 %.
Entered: 16 %
